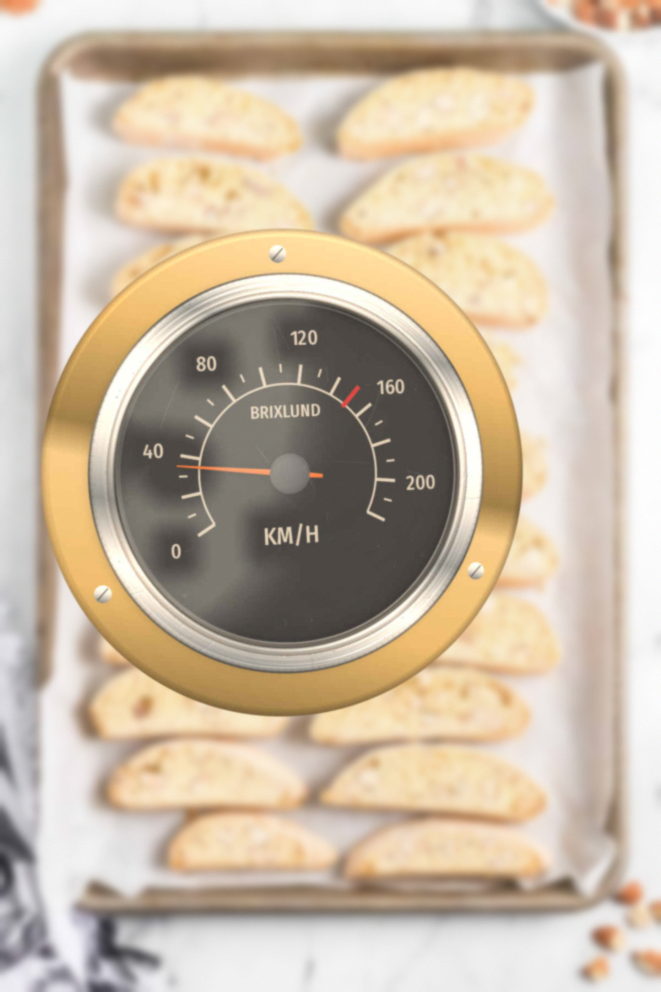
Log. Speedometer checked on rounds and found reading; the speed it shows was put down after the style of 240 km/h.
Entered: 35 km/h
